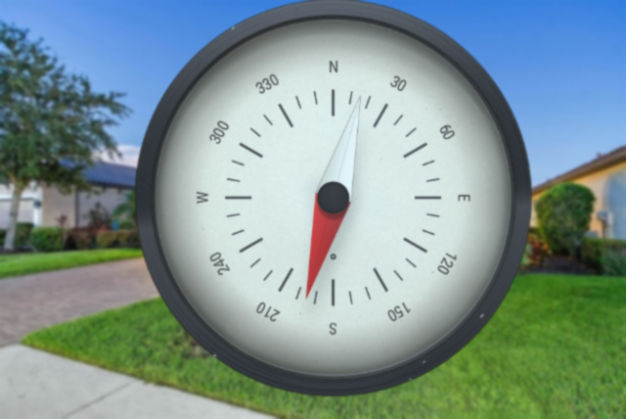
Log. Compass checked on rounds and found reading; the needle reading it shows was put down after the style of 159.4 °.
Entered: 195 °
